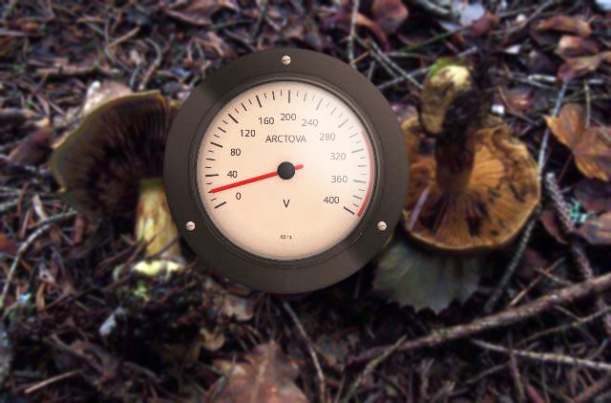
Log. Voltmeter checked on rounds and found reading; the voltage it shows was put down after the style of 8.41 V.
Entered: 20 V
